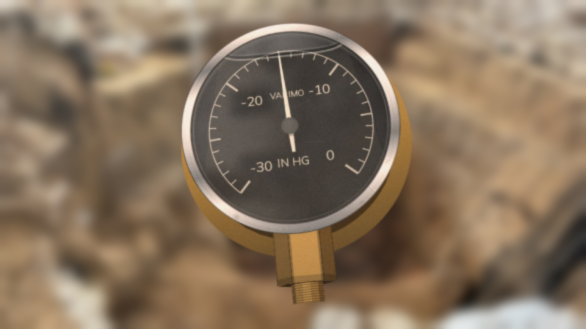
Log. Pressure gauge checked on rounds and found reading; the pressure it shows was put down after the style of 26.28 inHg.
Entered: -15 inHg
